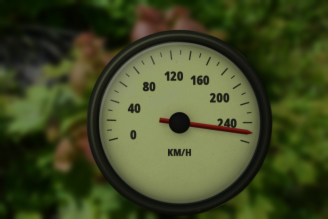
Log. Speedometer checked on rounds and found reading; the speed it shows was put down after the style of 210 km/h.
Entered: 250 km/h
